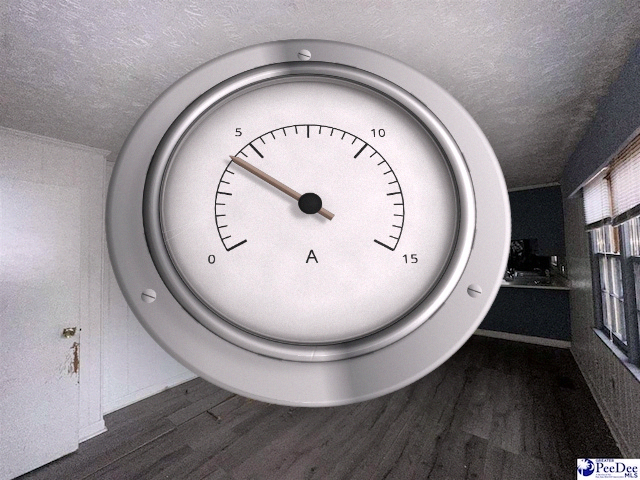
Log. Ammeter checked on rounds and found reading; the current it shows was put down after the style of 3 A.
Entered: 4 A
